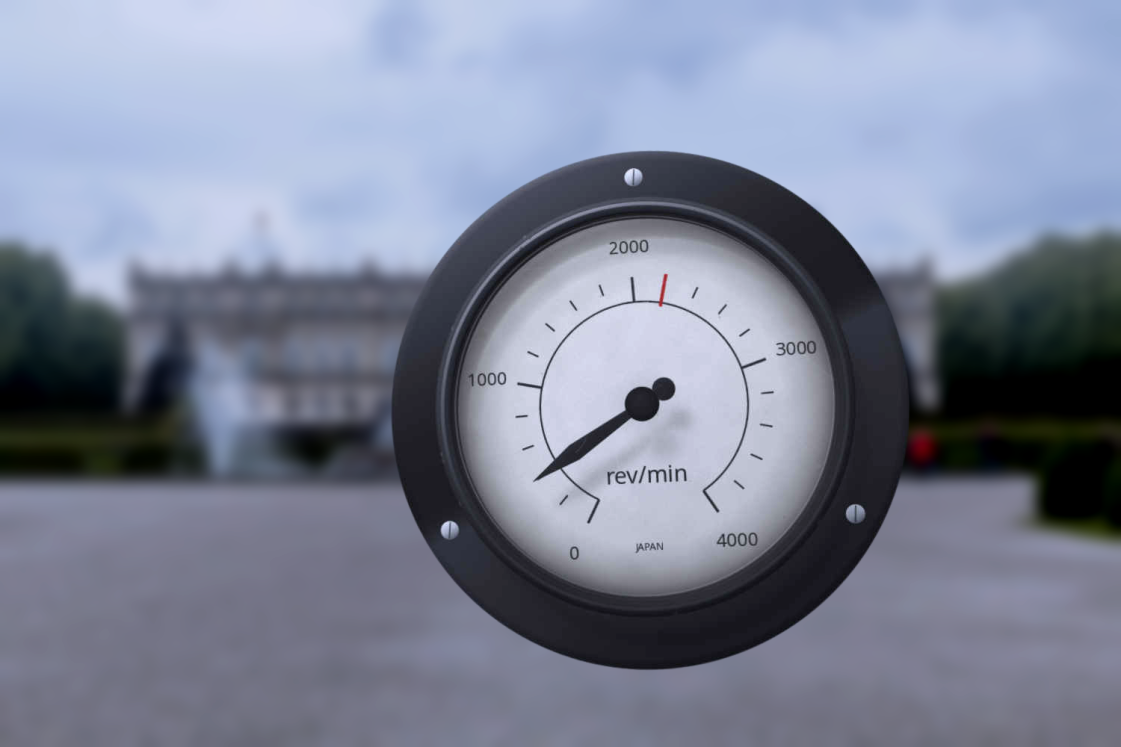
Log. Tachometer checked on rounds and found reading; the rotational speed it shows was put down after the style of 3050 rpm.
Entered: 400 rpm
